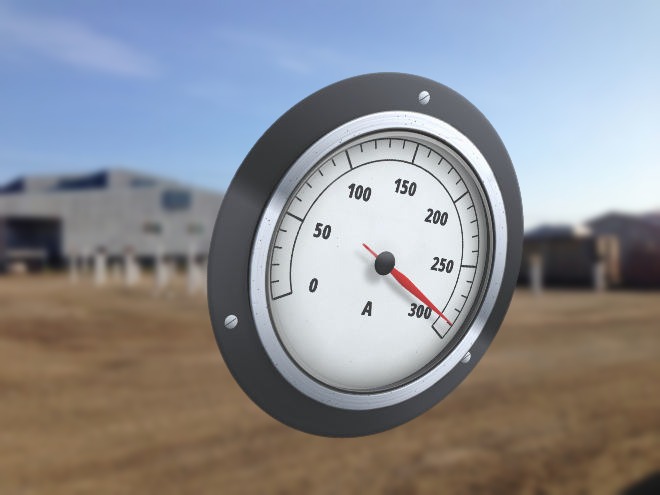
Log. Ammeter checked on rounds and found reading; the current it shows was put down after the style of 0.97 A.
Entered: 290 A
